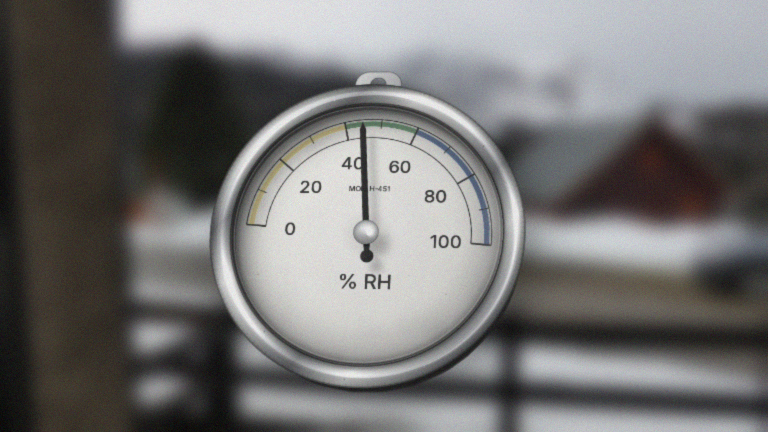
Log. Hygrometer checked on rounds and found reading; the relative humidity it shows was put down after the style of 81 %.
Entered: 45 %
